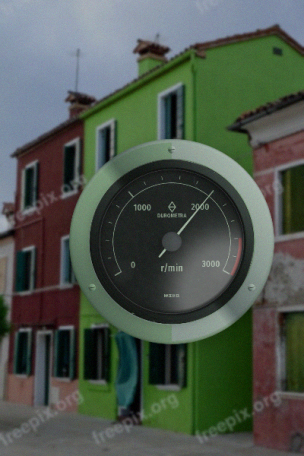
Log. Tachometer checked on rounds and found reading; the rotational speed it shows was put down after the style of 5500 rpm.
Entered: 2000 rpm
